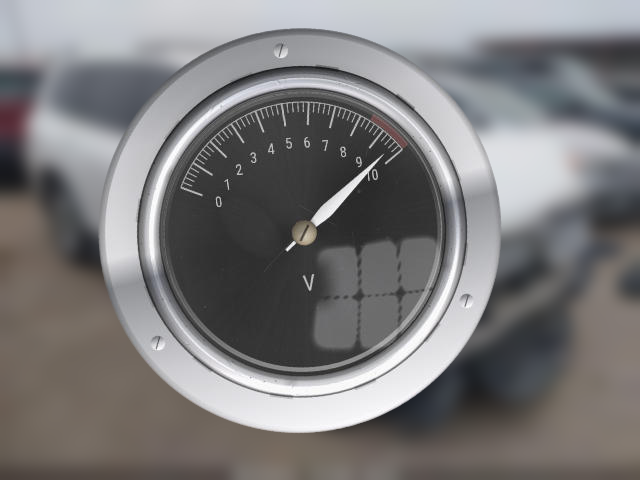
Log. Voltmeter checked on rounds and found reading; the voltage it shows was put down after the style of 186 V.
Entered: 9.6 V
